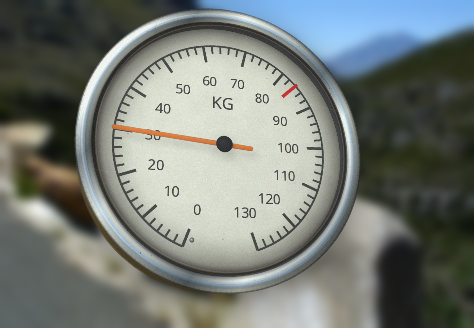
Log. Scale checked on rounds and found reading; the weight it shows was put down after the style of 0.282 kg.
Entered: 30 kg
